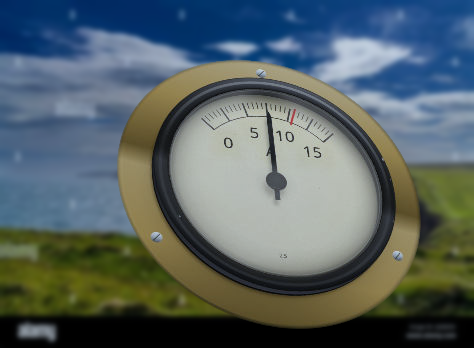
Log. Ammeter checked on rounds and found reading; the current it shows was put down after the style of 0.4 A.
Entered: 7.5 A
